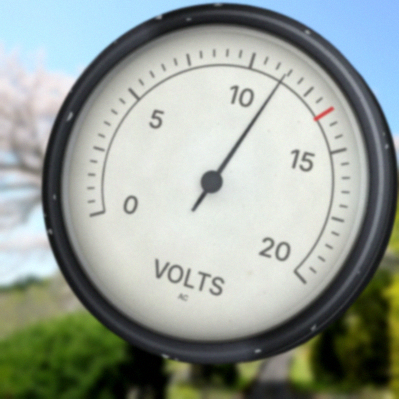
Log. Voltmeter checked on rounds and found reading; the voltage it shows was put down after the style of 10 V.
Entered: 11.5 V
